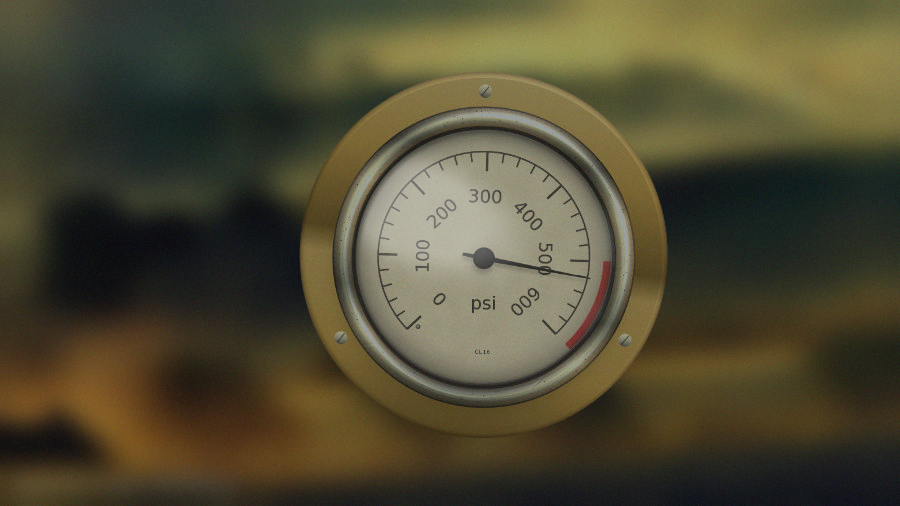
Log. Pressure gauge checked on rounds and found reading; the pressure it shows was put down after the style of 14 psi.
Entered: 520 psi
